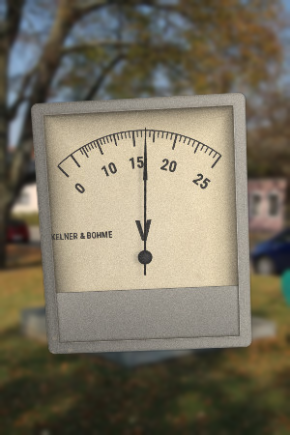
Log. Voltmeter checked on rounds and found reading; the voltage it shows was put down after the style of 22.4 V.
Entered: 16.5 V
